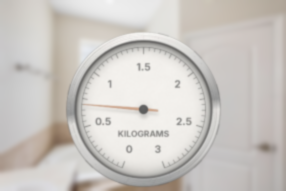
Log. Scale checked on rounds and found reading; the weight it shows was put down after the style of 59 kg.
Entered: 0.7 kg
